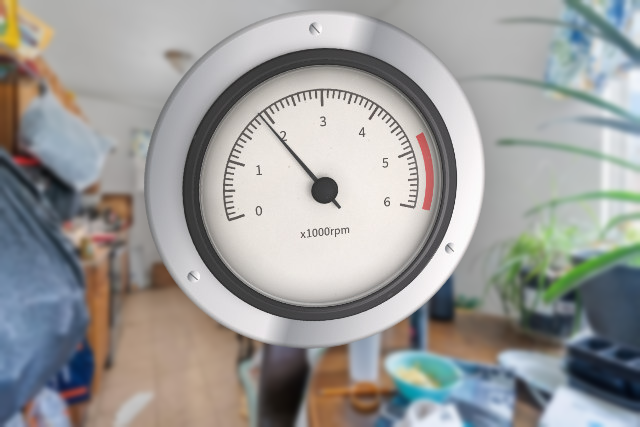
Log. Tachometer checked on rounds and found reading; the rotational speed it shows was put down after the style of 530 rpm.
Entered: 1900 rpm
